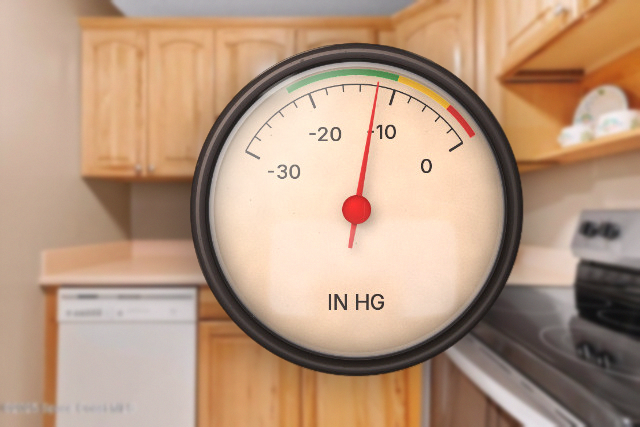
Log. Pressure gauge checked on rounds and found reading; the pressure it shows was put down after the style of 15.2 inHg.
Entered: -12 inHg
